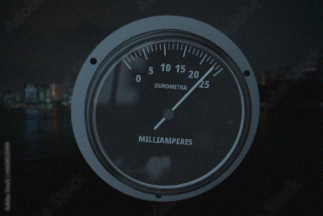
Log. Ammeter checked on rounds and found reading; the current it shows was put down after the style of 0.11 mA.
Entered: 23 mA
